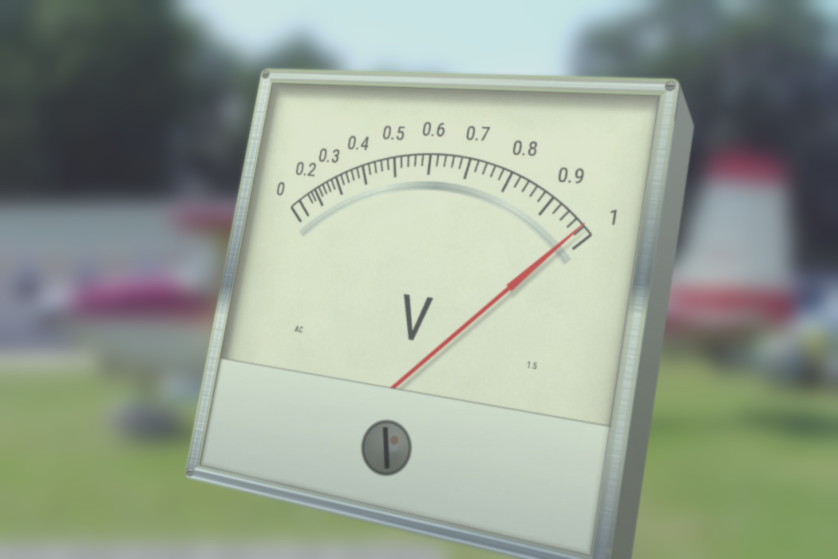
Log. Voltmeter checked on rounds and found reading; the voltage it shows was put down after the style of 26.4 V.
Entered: 0.98 V
